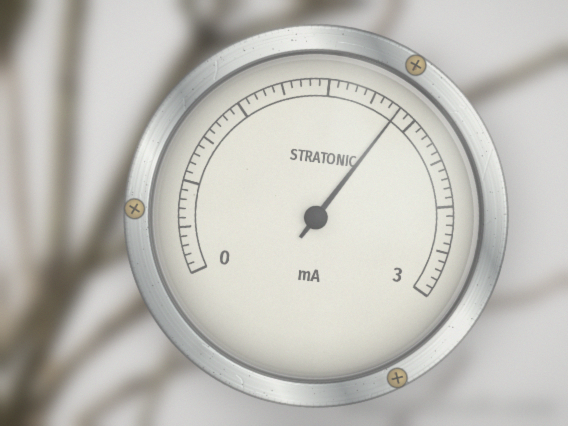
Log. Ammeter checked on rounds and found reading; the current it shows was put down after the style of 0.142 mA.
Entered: 1.9 mA
